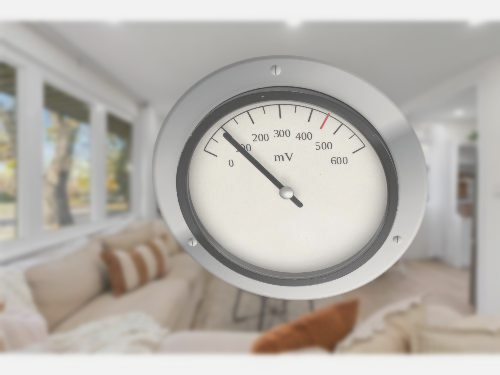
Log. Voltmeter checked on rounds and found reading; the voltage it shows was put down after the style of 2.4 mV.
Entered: 100 mV
